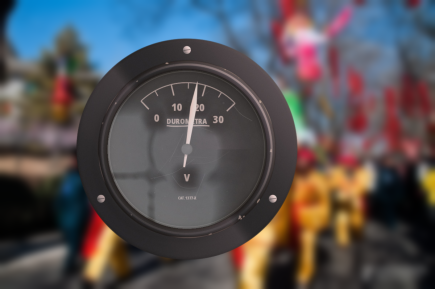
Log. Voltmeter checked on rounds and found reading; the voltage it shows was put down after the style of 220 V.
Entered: 17.5 V
